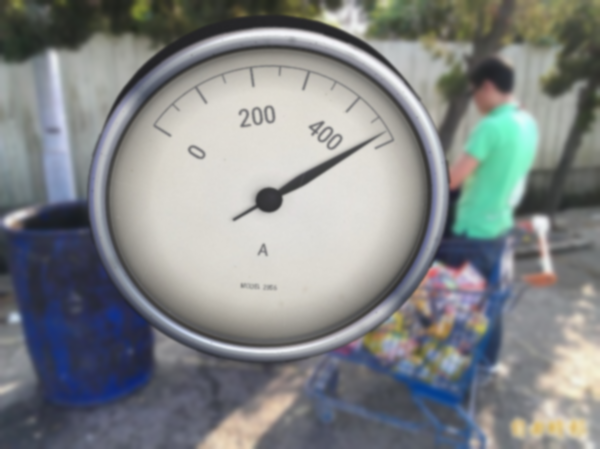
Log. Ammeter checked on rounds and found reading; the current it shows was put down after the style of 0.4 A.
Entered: 475 A
